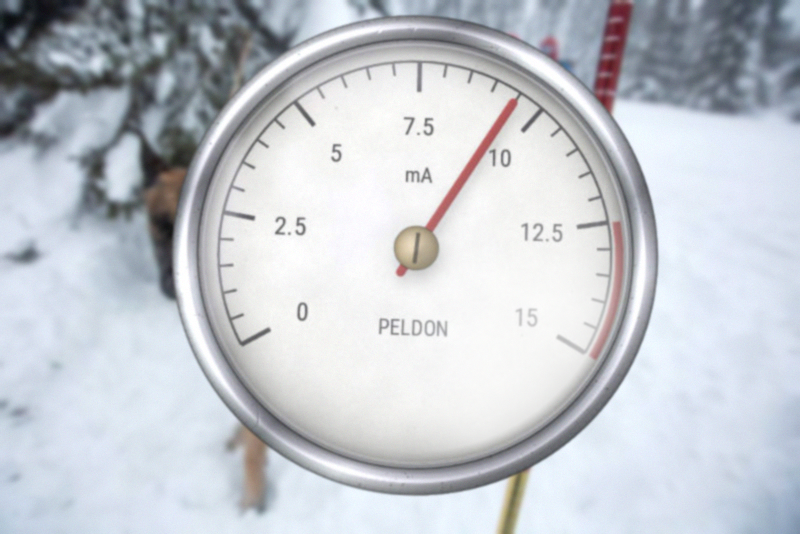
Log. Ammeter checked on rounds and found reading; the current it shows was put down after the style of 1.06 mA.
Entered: 9.5 mA
